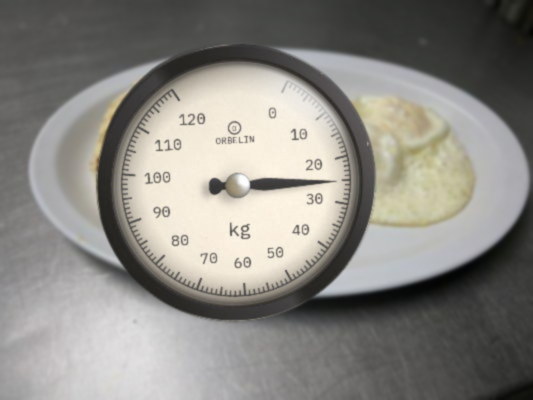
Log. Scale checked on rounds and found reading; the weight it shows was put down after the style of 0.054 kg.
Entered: 25 kg
